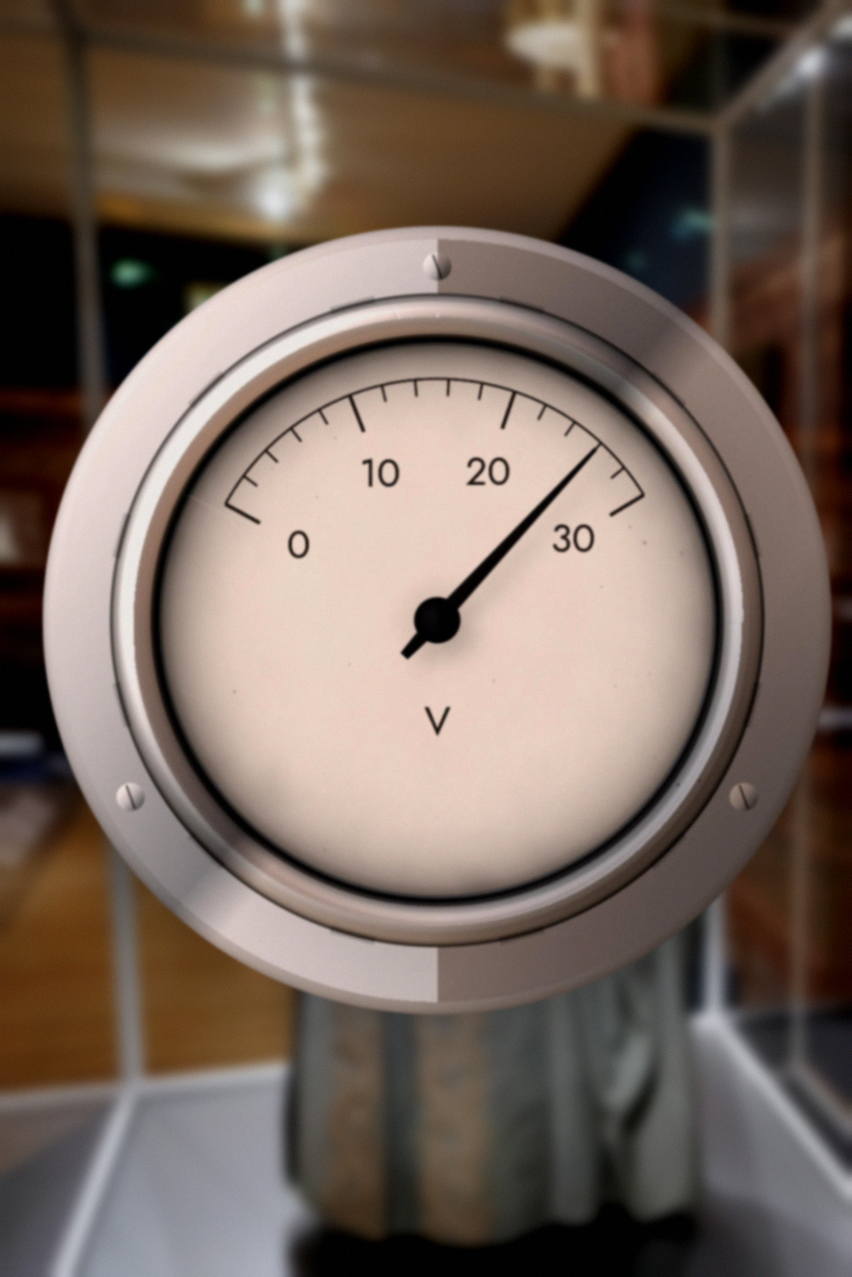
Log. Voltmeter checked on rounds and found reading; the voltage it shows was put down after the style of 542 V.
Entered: 26 V
